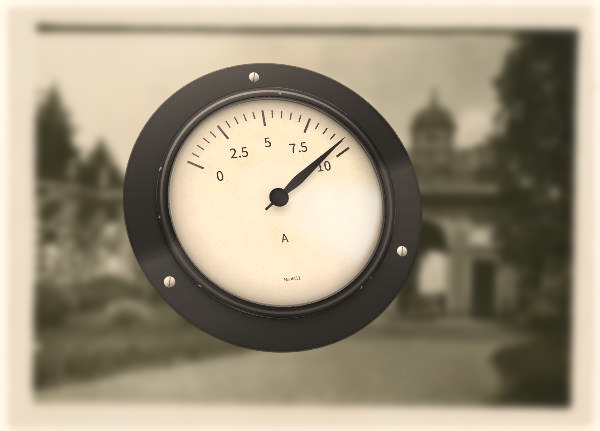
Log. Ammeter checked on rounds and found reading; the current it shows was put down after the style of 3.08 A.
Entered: 9.5 A
